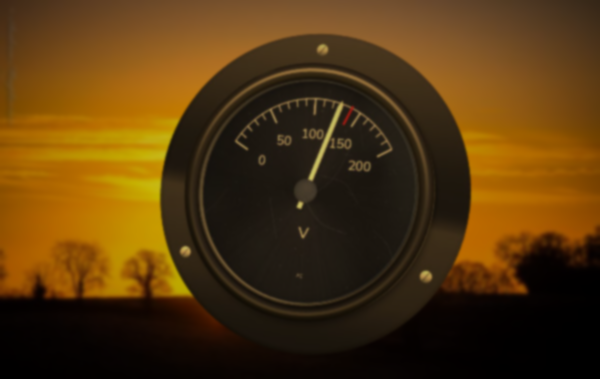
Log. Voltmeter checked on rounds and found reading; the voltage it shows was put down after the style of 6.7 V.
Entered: 130 V
